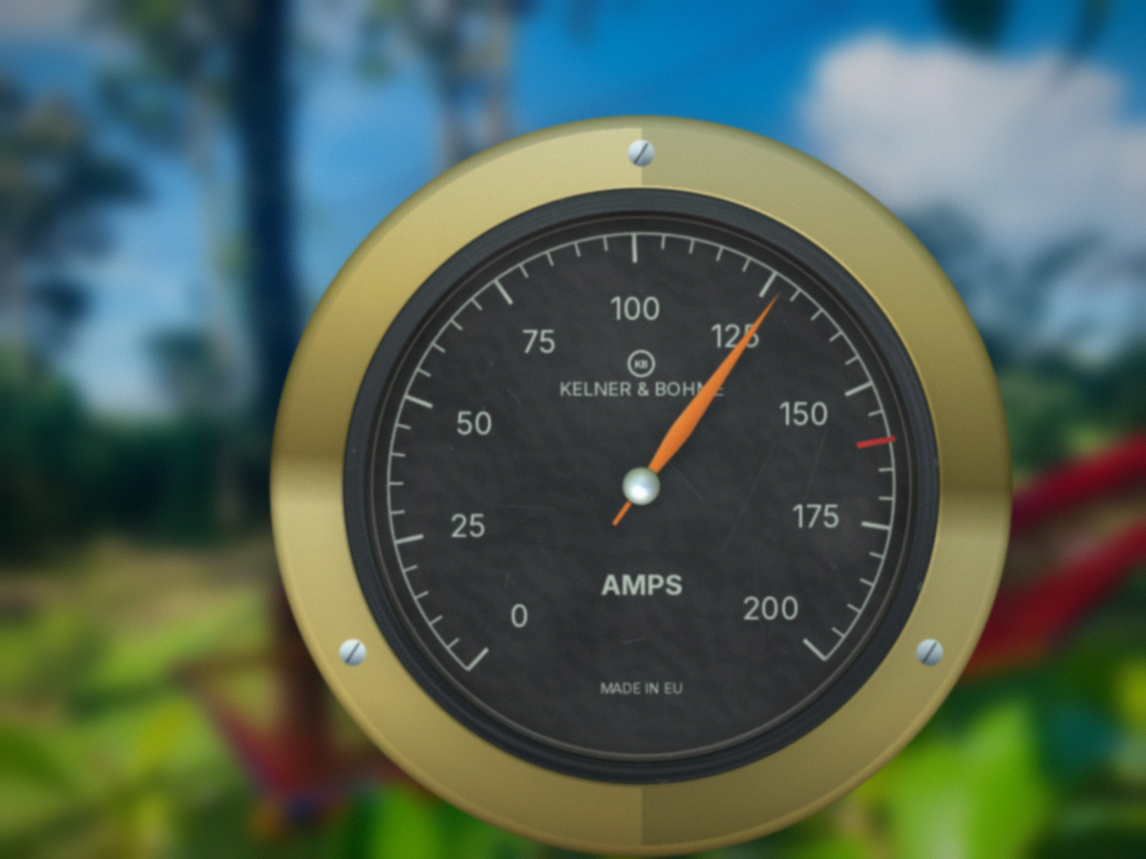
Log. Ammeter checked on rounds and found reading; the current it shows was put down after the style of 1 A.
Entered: 127.5 A
